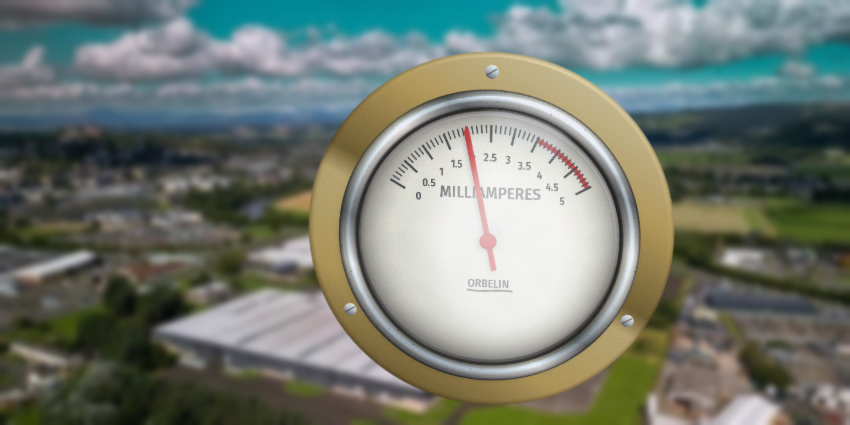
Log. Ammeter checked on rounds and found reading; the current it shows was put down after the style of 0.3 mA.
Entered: 2 mA
